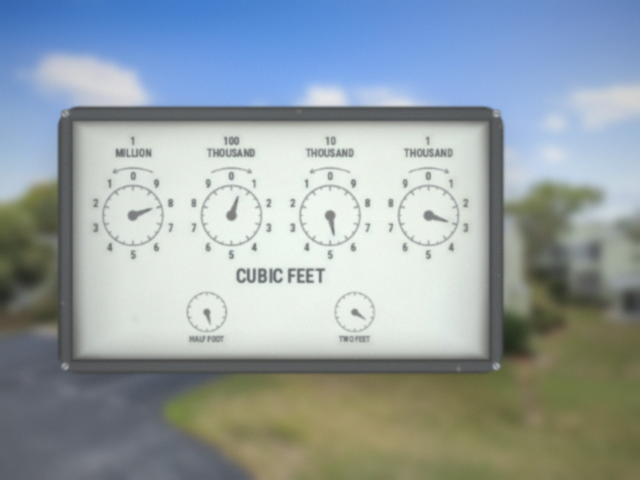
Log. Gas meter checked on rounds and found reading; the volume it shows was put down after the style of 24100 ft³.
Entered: 805300 ft³
